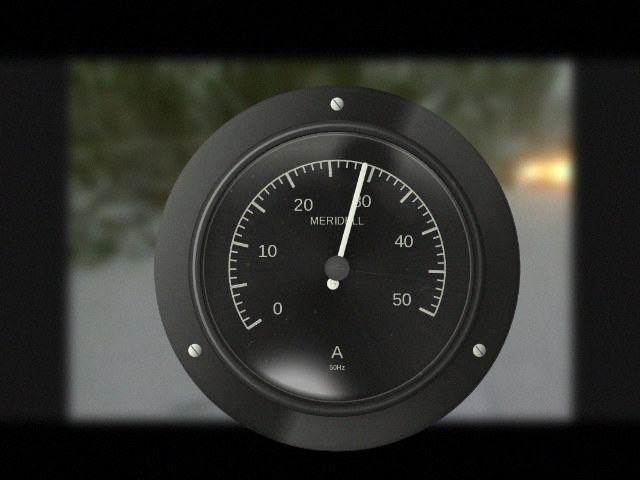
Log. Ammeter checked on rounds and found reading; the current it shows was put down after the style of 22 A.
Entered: 29 A
